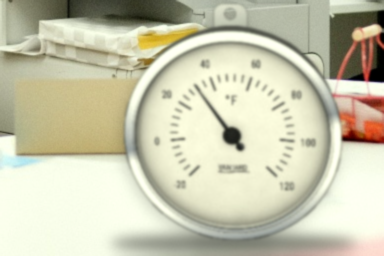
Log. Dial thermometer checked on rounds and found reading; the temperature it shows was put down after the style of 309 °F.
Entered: 32 °F
